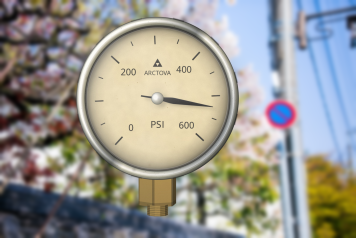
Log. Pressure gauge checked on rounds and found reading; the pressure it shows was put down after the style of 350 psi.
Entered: 525 psi
